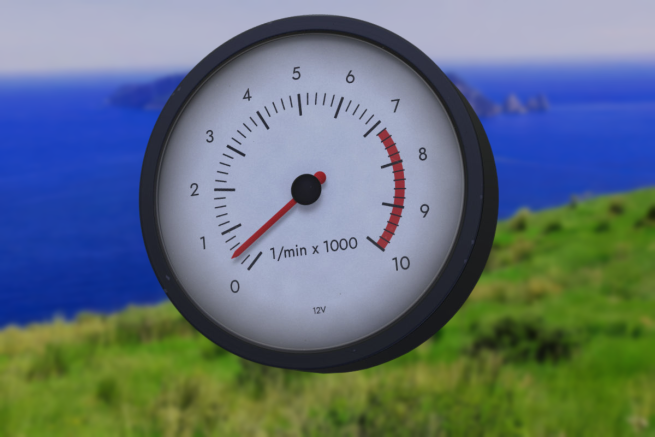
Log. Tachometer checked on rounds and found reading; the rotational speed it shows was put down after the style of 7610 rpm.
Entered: 400 rpm
